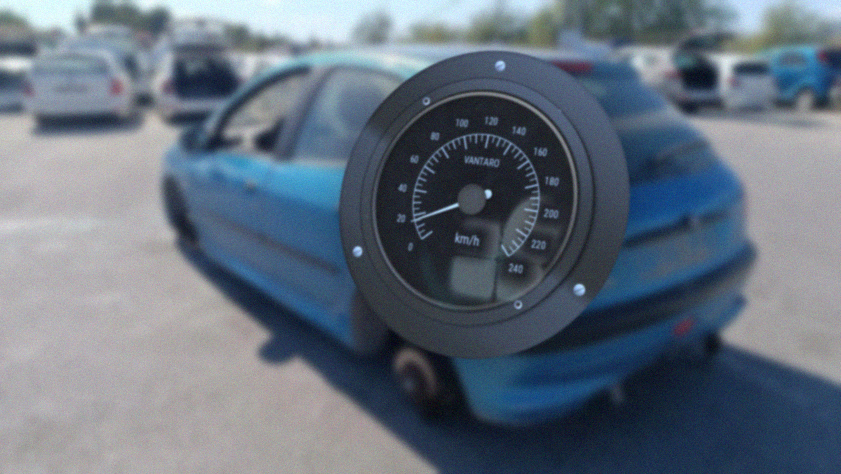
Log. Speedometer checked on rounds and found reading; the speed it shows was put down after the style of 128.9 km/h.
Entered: 15 km/h
